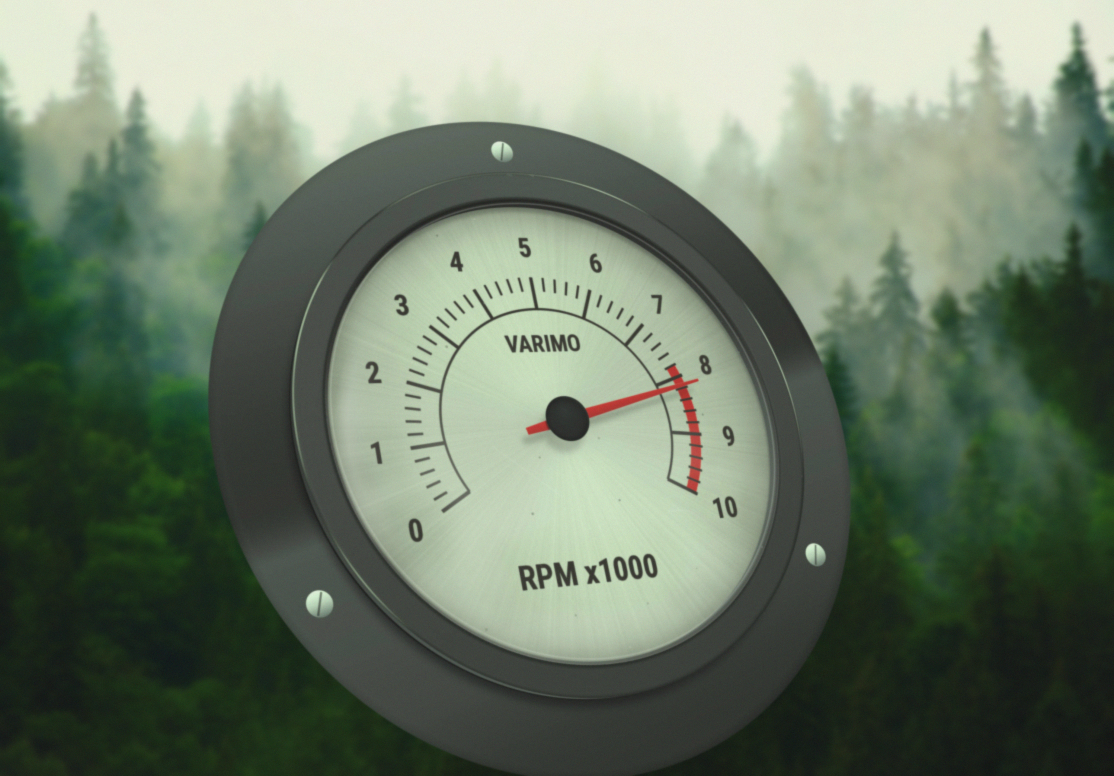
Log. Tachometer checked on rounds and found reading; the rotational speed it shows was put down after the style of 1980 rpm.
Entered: 8200 rpm
